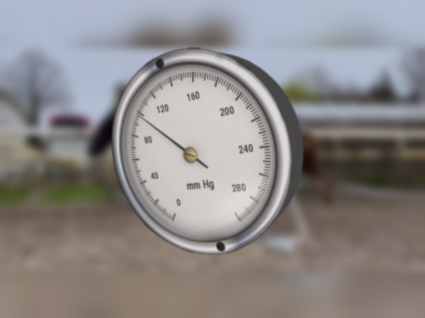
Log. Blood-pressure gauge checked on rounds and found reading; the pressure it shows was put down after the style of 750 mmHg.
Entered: 100 mmHg
